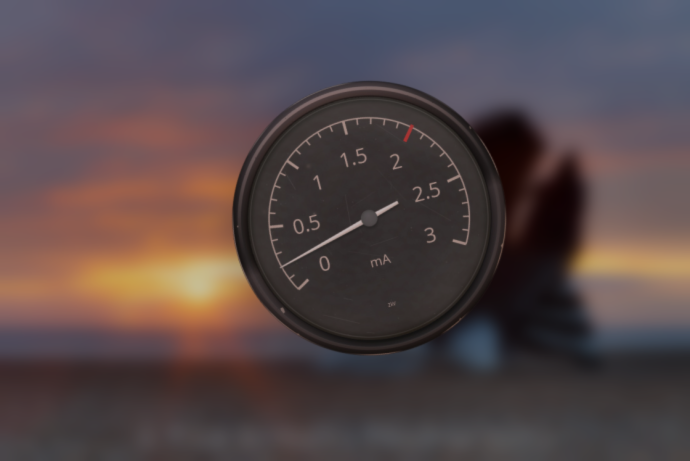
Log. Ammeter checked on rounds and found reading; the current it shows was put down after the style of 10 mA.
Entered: 0.2 mA
